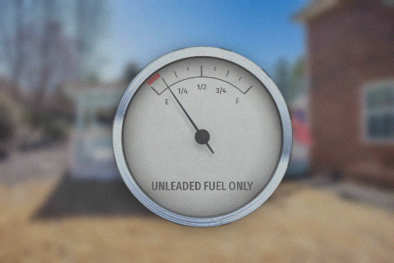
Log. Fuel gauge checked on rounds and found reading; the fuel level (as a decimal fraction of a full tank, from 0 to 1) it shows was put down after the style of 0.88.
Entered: 0.125
